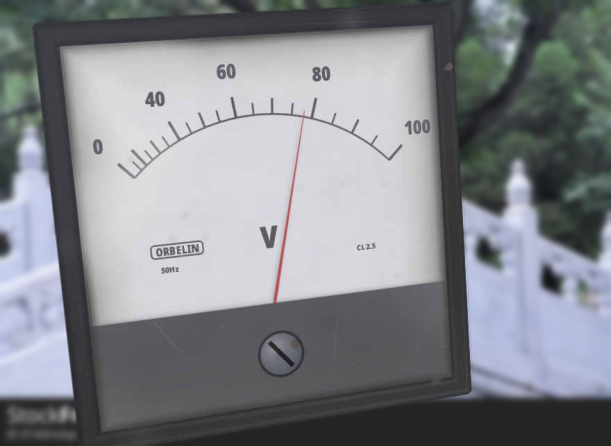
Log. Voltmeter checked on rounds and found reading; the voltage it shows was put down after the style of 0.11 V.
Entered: 77.5 V
